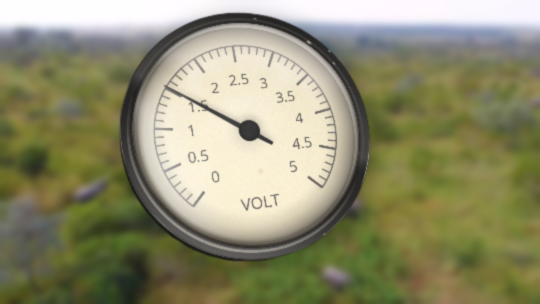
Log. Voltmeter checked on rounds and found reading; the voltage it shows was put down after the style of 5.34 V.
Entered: 1.5 V
